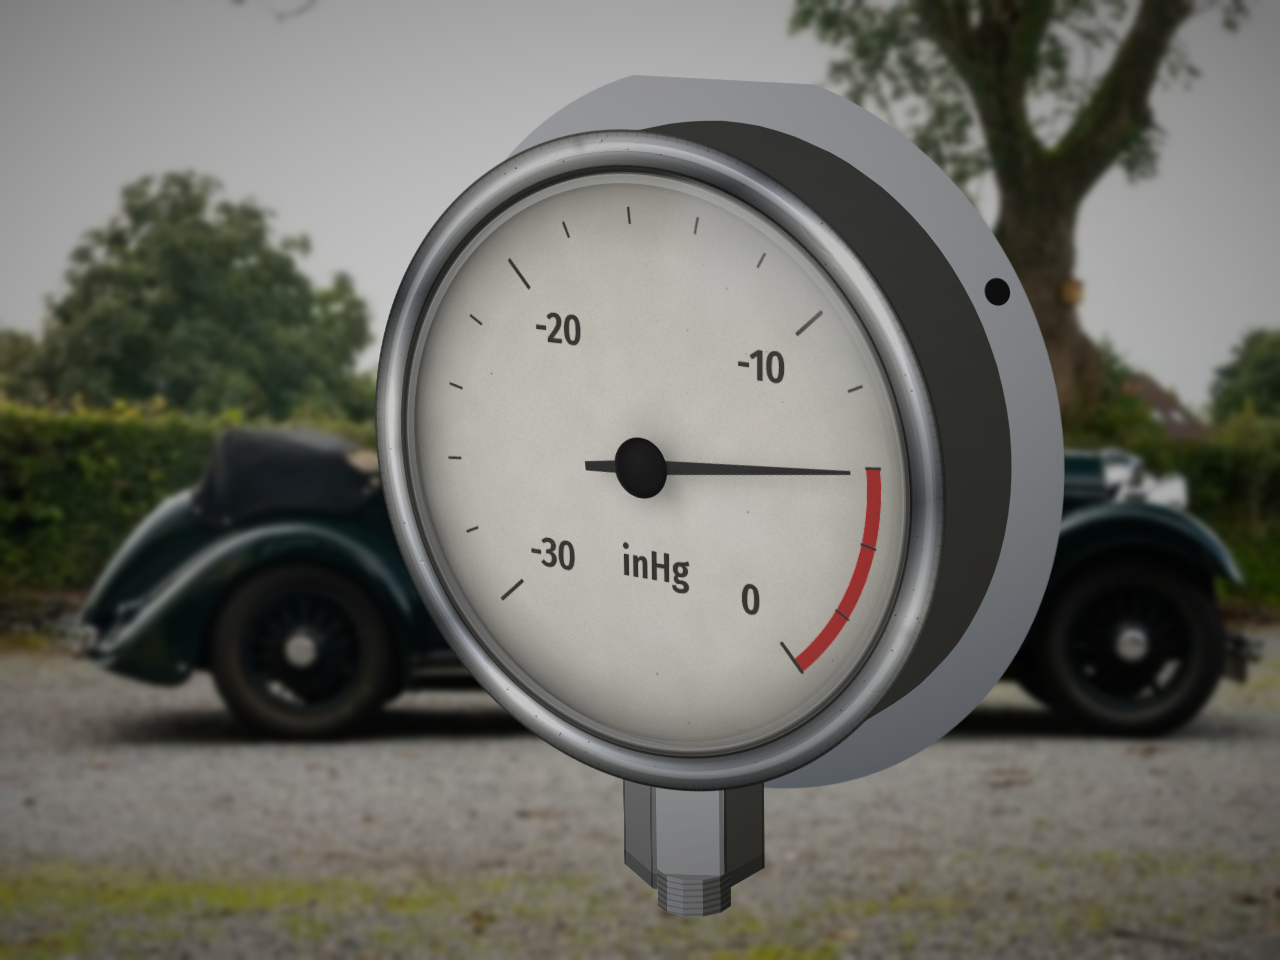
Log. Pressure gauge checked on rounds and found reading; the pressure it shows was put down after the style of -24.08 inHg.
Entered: -6 inHg
